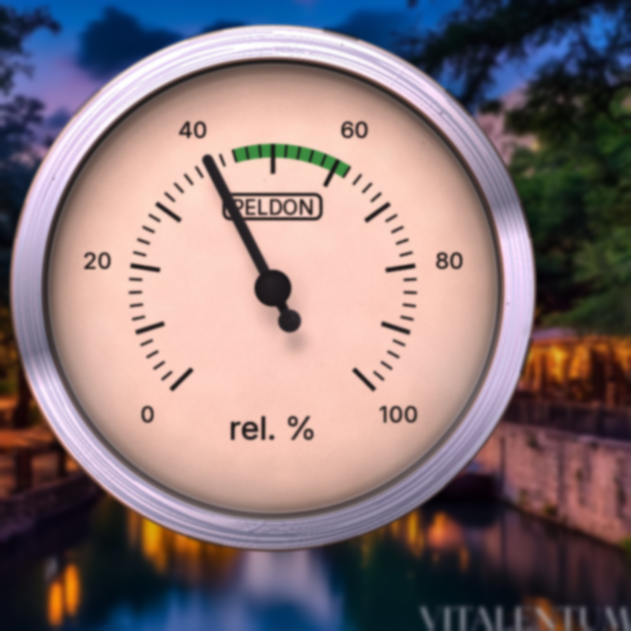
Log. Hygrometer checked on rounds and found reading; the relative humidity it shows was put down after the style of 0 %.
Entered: 40 %
